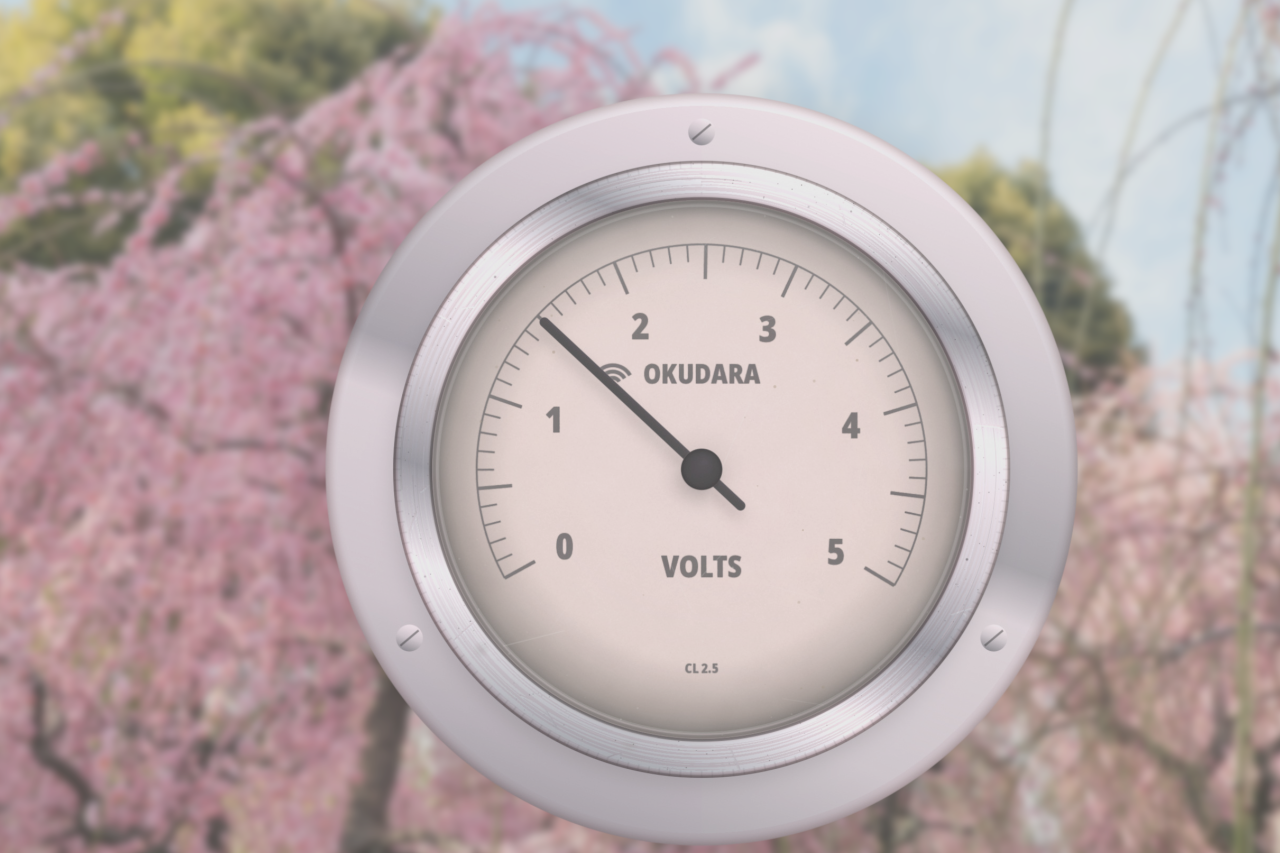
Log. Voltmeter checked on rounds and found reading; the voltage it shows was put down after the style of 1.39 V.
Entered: 1.5 V
